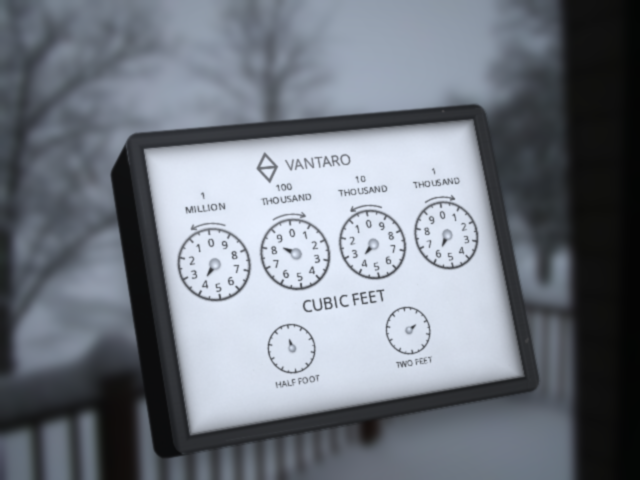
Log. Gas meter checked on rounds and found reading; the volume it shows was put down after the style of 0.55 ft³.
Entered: 383600 ft³
